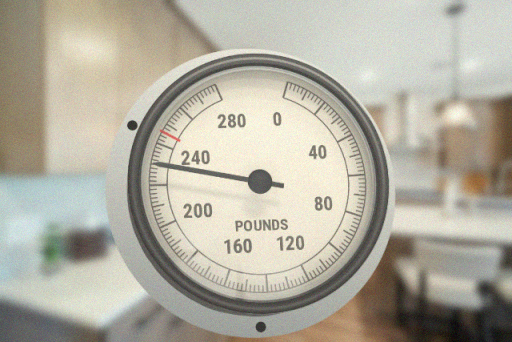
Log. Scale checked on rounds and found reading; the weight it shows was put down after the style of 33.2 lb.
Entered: 230 lb
